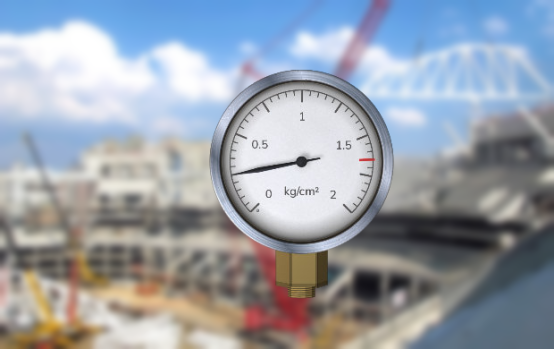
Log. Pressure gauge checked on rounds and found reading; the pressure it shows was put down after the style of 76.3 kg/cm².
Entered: 0.25 kg/cm²
